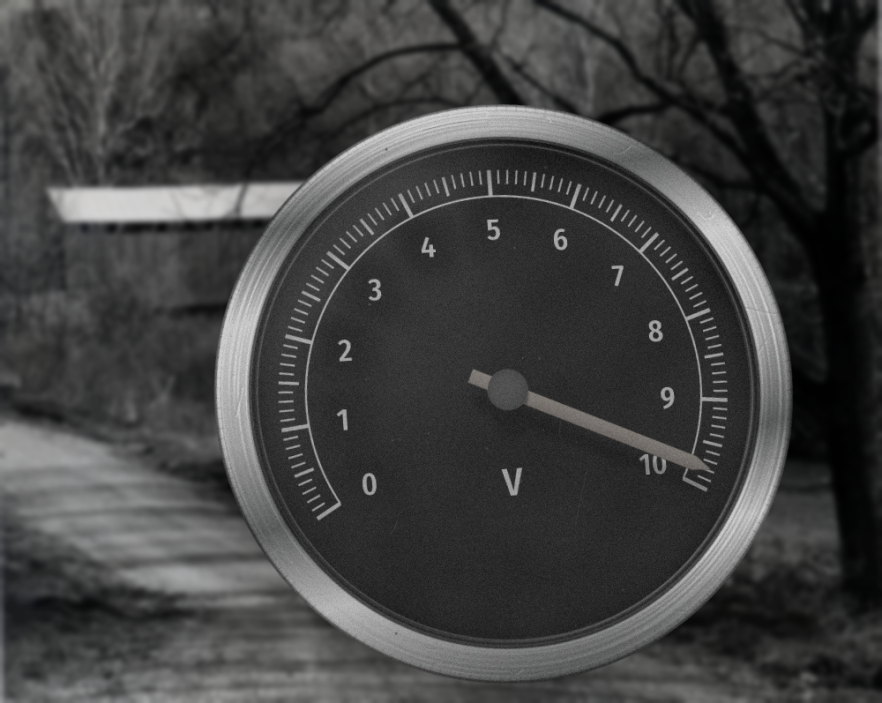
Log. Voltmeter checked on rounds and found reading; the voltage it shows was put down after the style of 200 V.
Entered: 9.8 V
